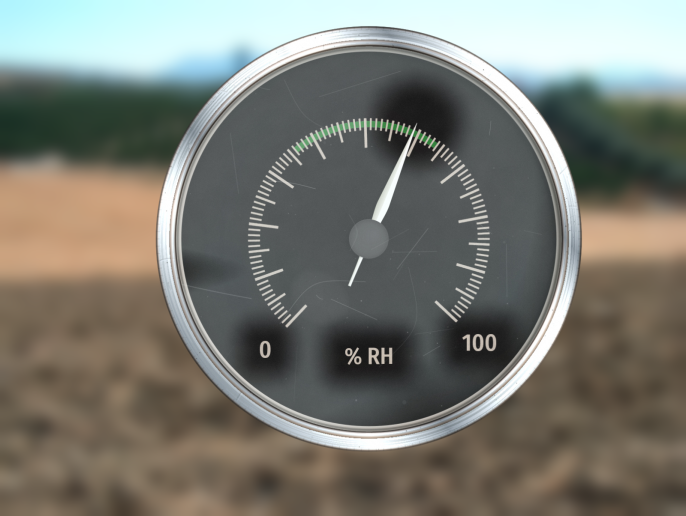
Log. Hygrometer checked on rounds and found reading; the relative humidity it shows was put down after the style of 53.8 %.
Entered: 59 %
